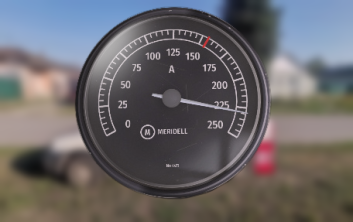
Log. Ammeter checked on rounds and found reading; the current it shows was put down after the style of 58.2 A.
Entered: 230 A
